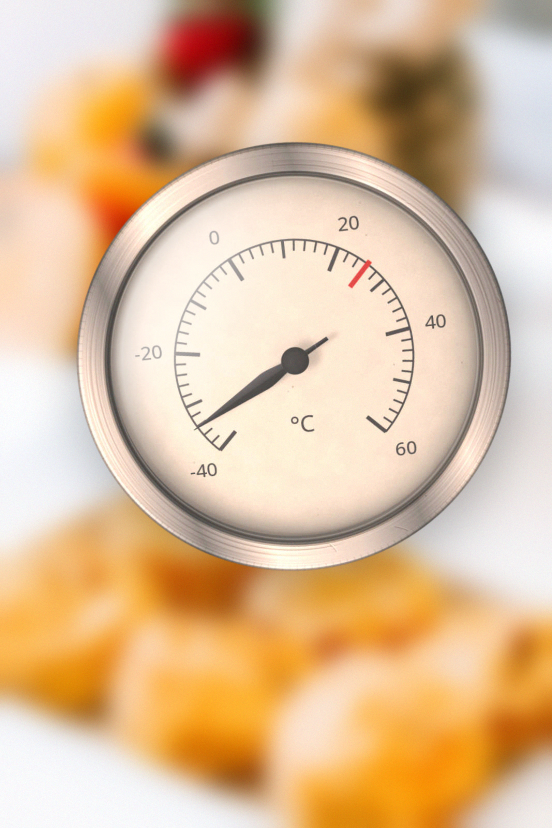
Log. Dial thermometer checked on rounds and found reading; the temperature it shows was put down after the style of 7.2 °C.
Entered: -34 °C
